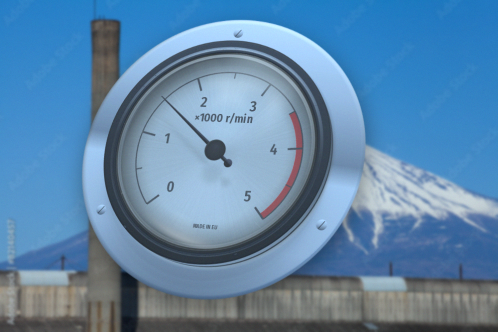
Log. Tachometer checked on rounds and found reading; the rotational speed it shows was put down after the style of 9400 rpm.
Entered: 1500 rpm
